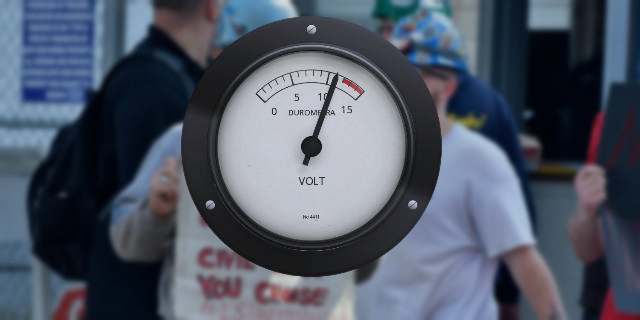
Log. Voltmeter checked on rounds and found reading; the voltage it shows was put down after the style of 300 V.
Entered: 11 V
